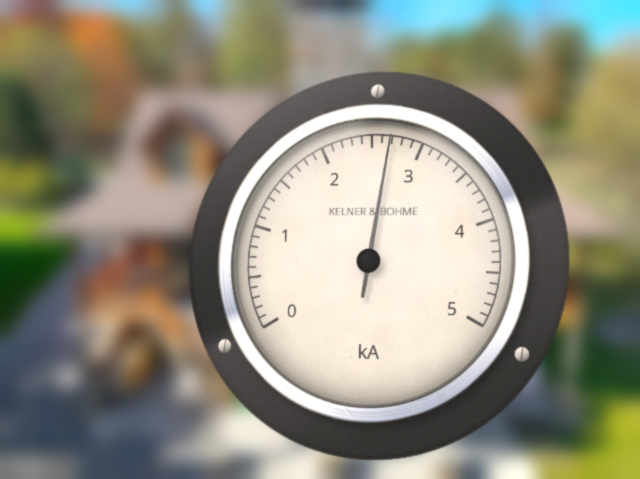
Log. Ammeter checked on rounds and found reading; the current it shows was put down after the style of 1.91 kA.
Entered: 2.7 kA
